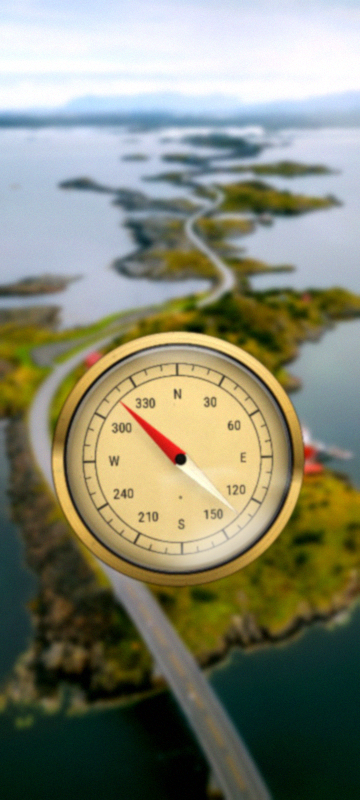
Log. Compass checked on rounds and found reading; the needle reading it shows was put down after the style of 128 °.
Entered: 315 °
